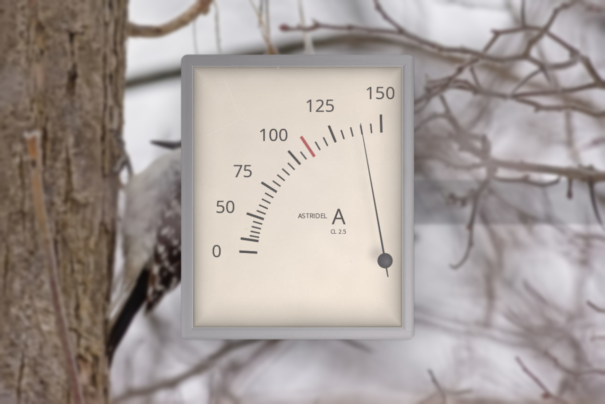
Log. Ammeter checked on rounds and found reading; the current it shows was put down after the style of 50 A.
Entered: 140 A
